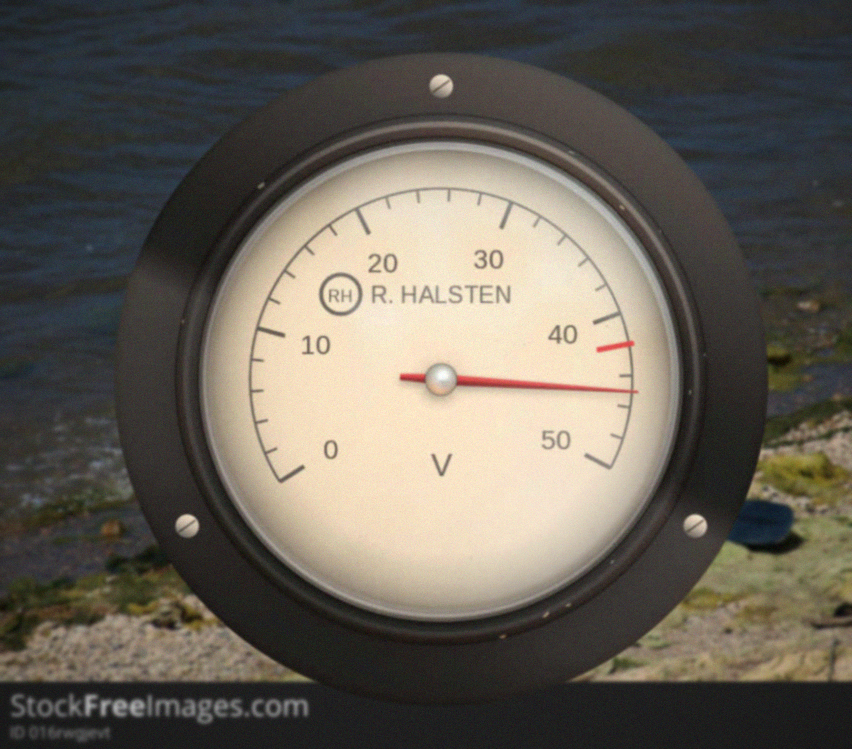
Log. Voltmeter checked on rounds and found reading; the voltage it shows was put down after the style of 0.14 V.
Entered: 45 V
